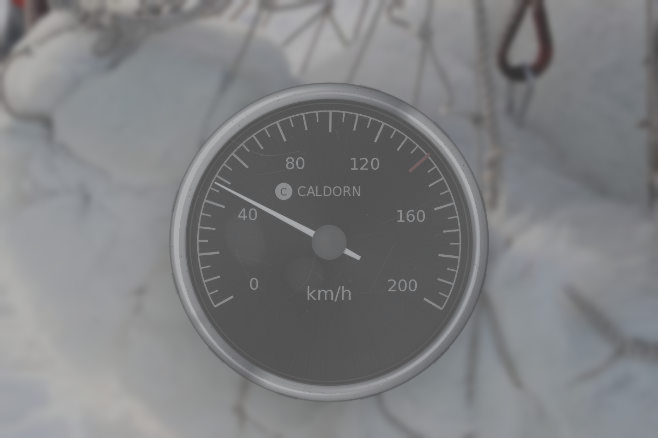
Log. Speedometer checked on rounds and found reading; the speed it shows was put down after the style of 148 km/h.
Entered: 47.5 km/h
